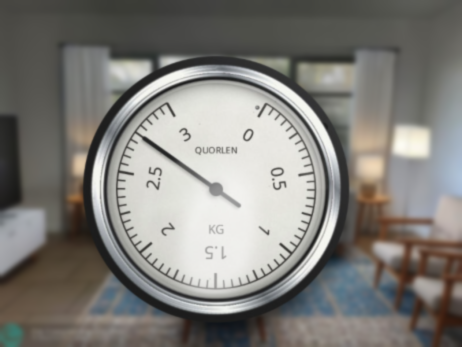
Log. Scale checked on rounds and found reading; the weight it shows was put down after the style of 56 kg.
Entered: 2.75 kg
